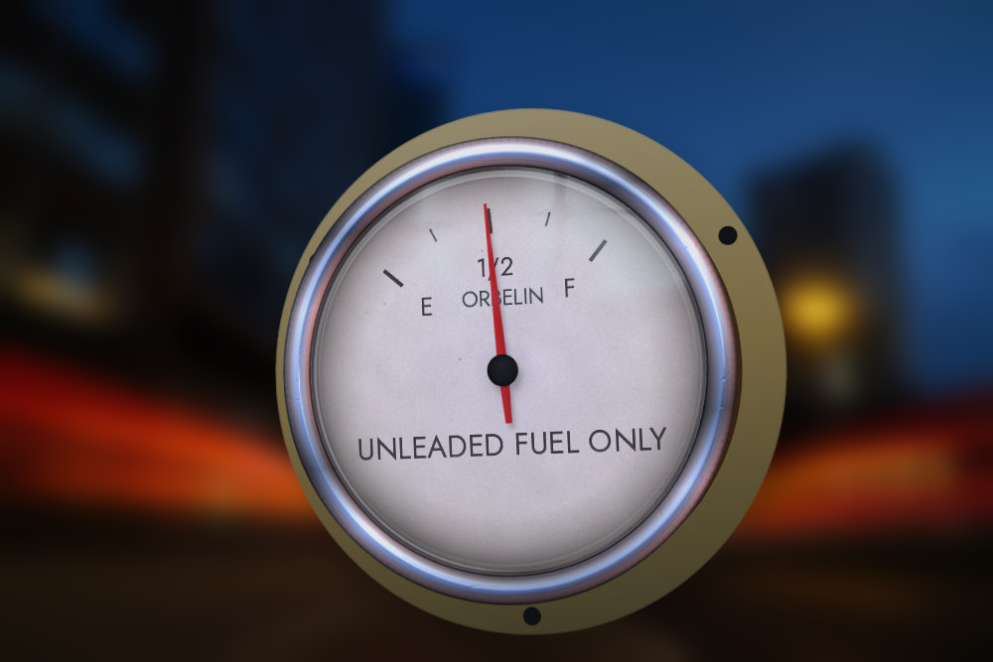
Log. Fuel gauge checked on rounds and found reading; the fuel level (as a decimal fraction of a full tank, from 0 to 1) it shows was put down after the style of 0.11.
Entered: 0.5
